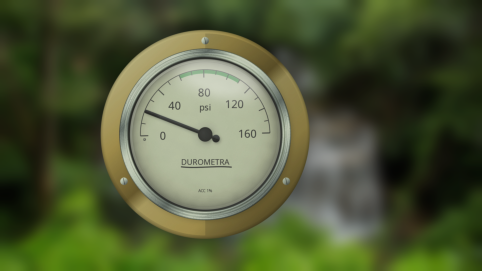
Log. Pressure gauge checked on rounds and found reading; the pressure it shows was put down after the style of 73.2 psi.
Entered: 20 psi
